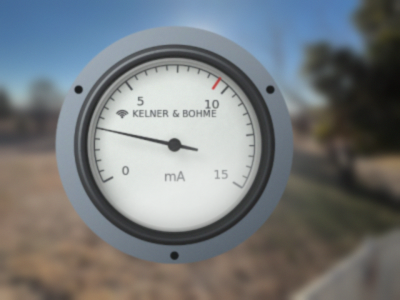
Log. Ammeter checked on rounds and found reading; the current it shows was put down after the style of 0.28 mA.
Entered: 2.5 mA
